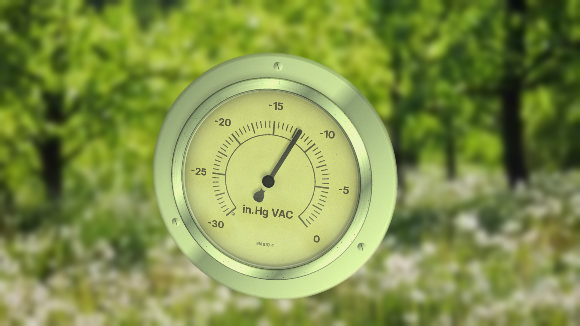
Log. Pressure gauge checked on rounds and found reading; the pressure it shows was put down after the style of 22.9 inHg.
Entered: -12 inHg
